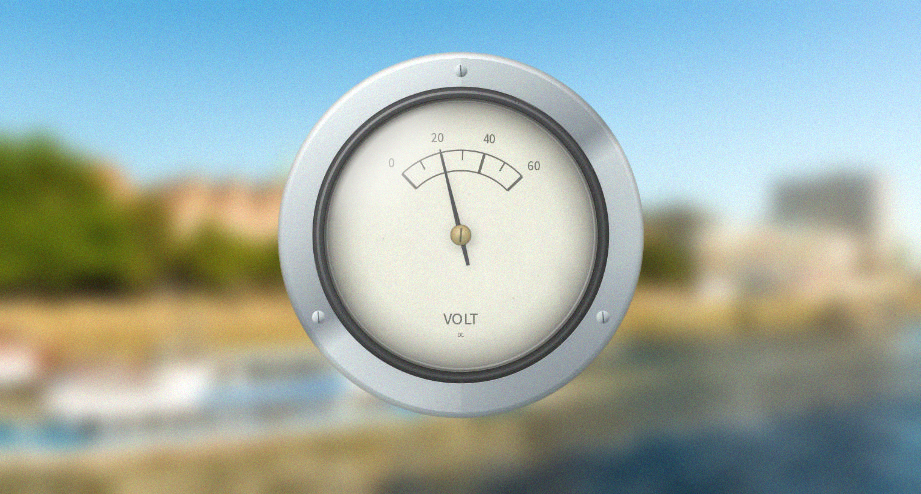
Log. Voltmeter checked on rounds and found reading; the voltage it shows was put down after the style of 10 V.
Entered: 20 V
